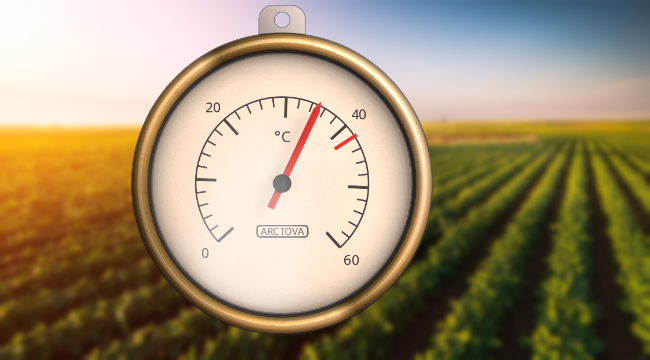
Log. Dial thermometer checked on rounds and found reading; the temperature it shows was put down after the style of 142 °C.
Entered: 35 °C
